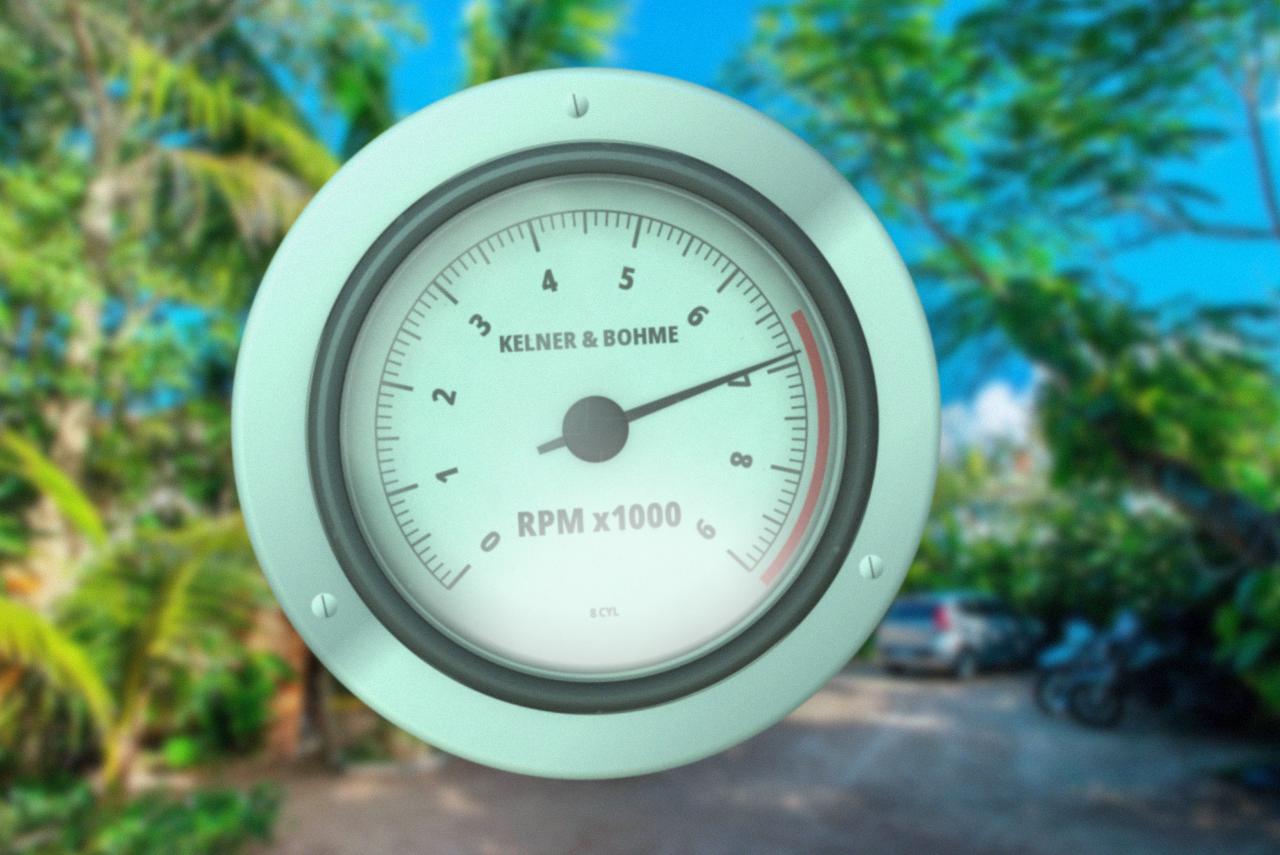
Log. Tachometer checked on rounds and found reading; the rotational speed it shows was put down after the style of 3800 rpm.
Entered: 6900 rpm
